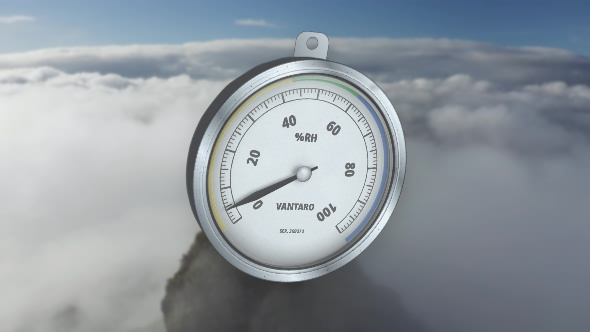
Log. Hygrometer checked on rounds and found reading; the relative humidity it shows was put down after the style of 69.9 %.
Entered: 5 %
